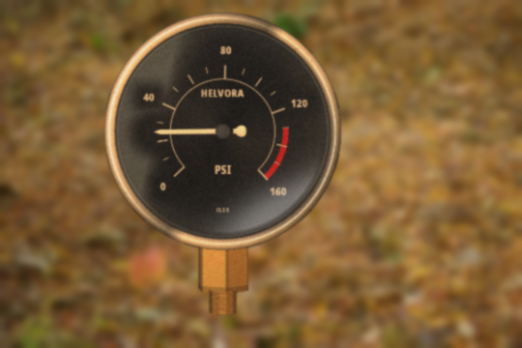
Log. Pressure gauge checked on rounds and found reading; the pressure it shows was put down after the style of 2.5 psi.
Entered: 25 psi
